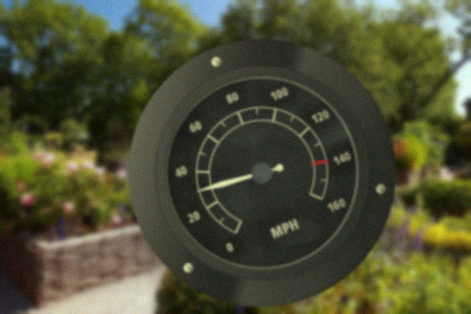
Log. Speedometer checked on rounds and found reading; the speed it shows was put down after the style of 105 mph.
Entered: 30 mph
